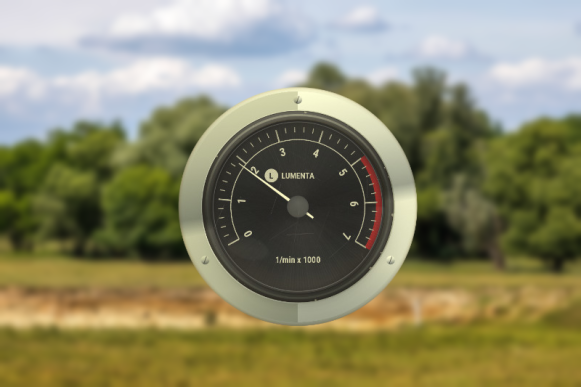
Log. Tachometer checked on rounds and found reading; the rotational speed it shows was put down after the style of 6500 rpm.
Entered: 1900 rpm
